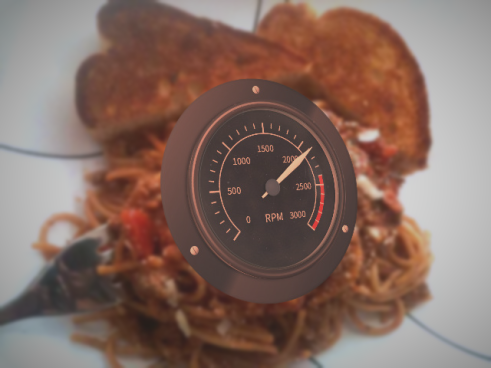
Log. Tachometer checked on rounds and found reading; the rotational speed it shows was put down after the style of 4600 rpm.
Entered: 2100 rpm
